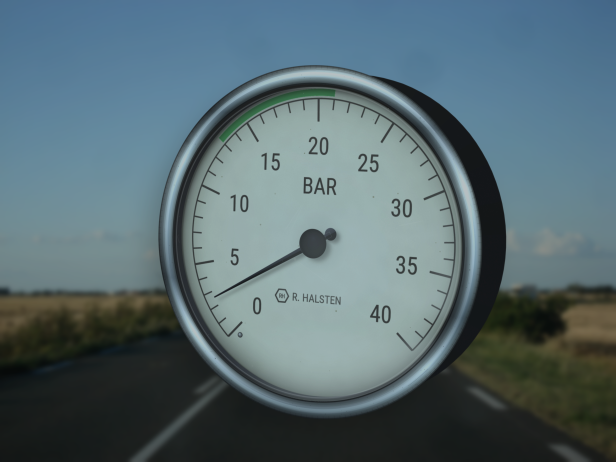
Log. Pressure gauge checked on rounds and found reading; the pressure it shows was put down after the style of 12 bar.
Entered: 2.5 bar
